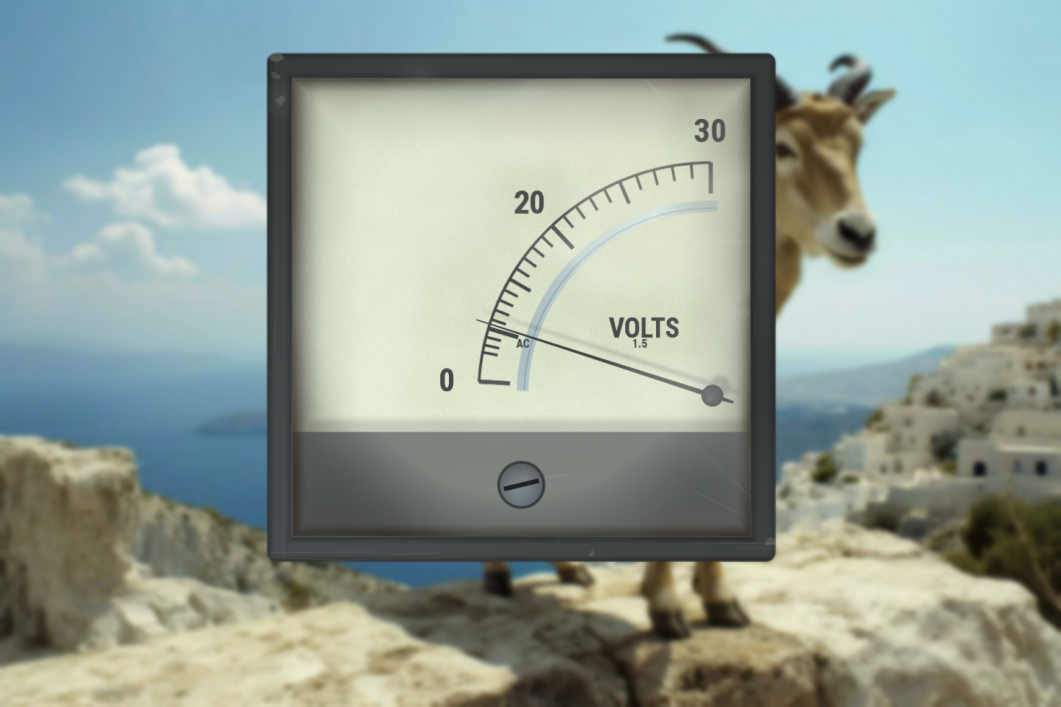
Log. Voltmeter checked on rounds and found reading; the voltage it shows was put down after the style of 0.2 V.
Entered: 10.5 V
